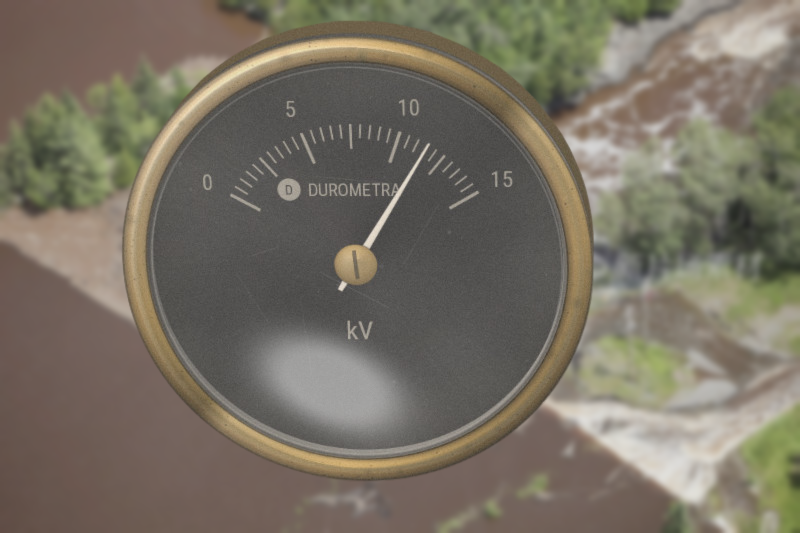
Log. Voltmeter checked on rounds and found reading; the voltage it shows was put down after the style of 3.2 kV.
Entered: 11.5 kV
